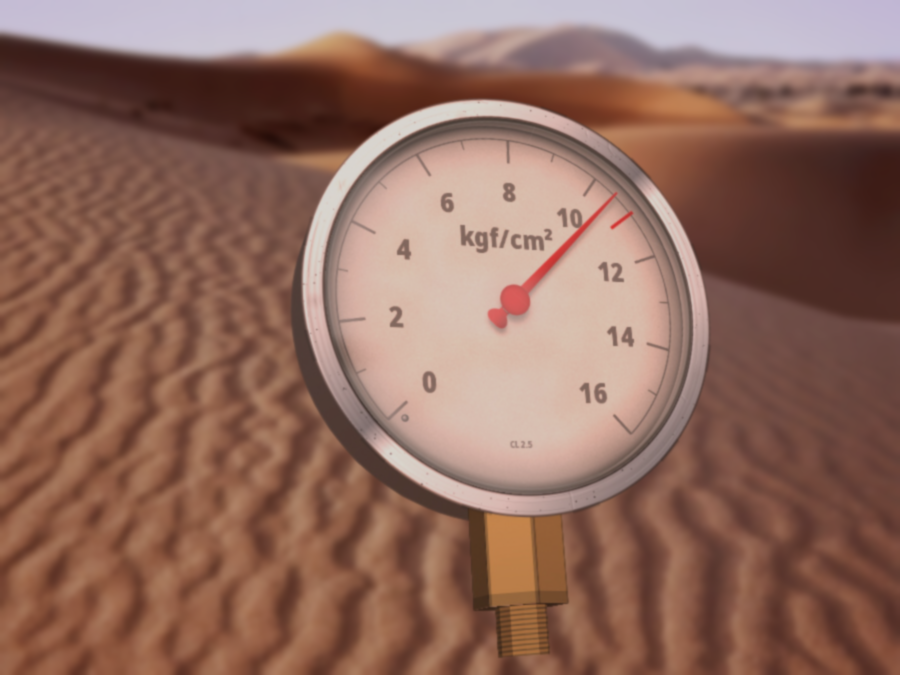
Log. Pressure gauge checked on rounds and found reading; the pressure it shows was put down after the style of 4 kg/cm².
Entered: 10.5 kg/cm²
